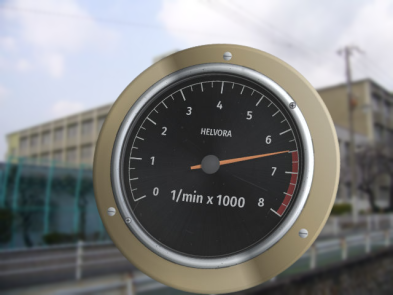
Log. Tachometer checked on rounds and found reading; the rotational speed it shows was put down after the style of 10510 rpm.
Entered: 6500 rpm
